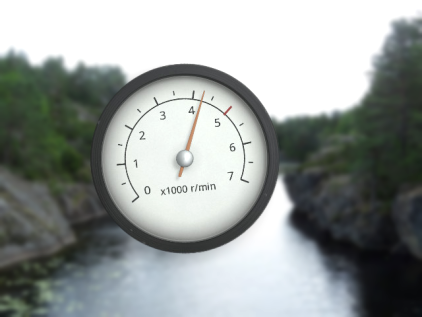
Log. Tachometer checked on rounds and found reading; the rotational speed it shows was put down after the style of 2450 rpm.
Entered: 4250 rpm
